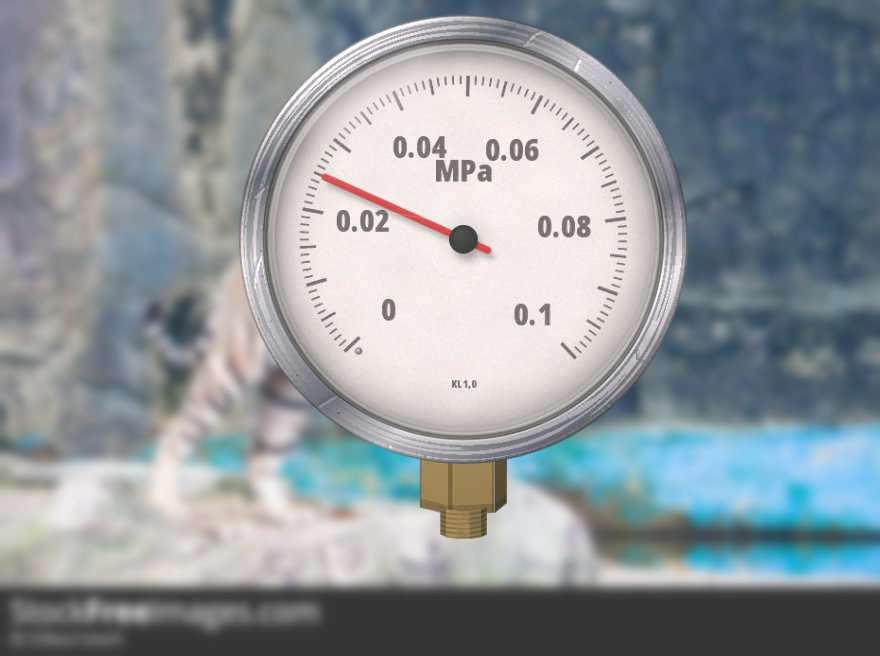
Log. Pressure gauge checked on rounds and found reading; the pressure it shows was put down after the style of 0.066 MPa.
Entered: 0.025 MPa
